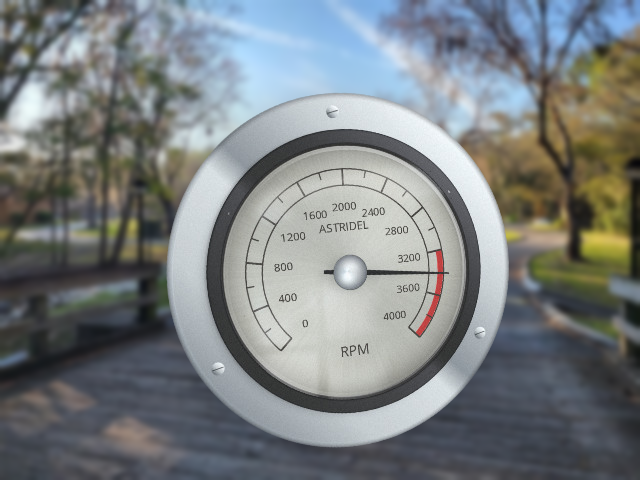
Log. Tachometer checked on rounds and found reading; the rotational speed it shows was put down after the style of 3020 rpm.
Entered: 3400 rpm
